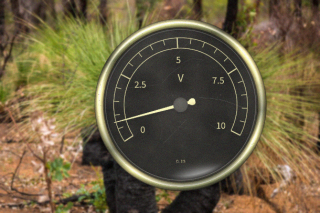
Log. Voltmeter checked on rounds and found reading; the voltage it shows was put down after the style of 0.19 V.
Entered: 0.75 V
